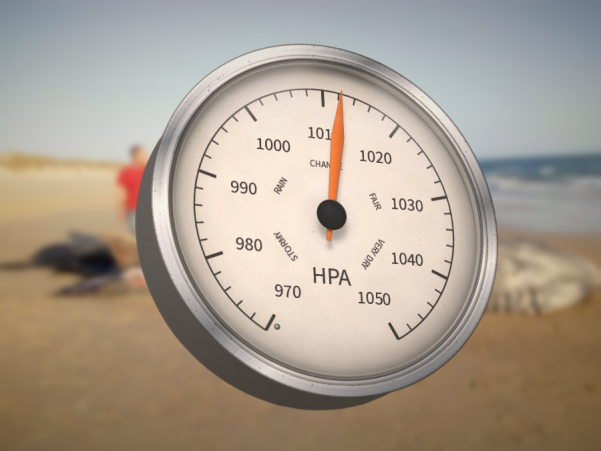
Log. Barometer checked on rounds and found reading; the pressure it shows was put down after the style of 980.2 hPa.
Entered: 1012 hPa
